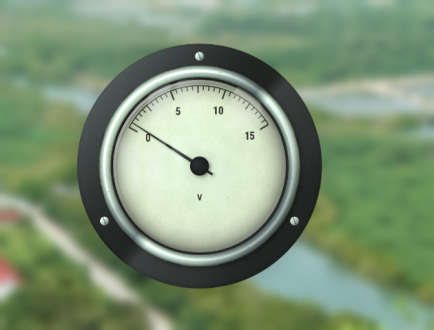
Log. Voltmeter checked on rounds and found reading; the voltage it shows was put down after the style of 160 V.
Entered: 0.5 V
